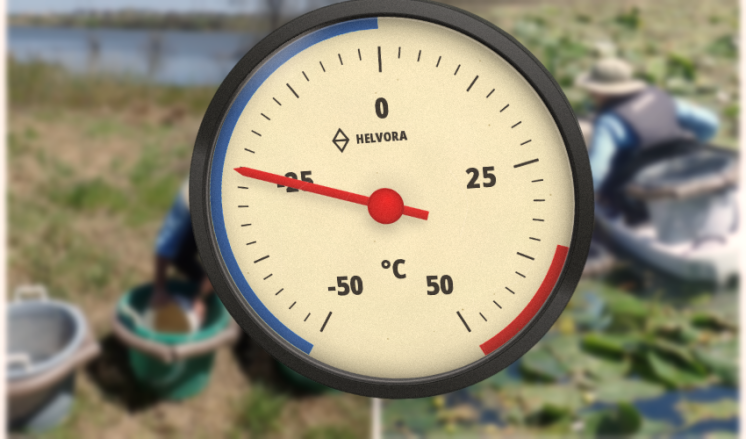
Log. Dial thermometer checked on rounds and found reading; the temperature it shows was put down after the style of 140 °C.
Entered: -25 °C
